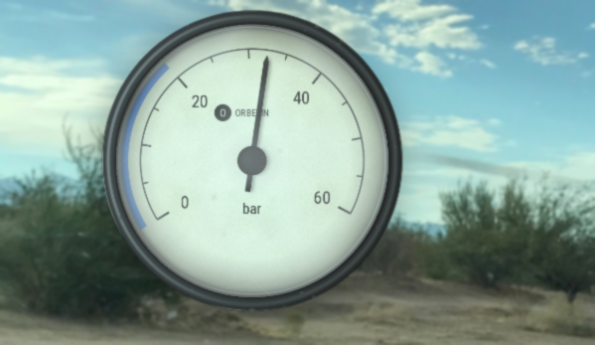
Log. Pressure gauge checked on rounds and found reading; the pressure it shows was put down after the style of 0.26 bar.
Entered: 32.5 bar
